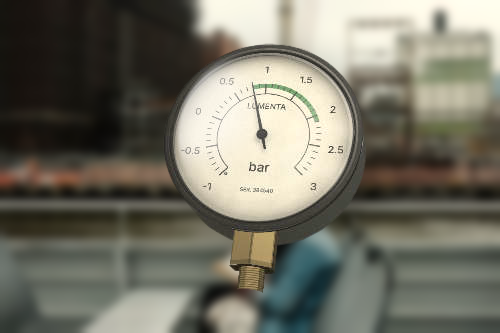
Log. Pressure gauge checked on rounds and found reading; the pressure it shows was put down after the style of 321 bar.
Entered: 0.8 bar
